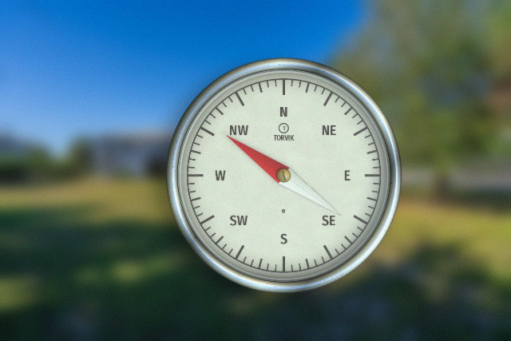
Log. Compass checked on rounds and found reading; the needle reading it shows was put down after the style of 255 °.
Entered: 305 °
